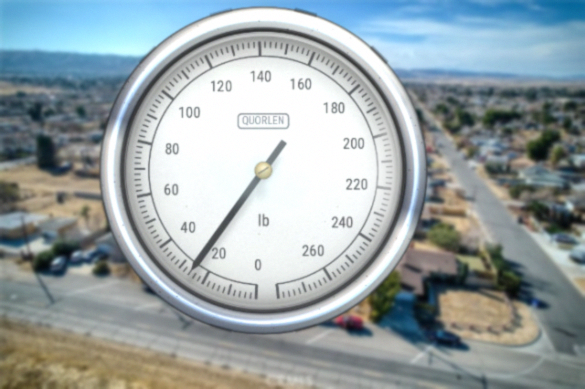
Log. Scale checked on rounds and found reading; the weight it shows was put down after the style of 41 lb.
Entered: 26 lb
